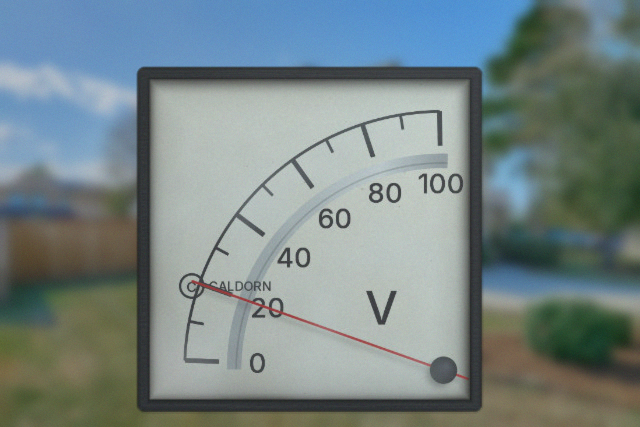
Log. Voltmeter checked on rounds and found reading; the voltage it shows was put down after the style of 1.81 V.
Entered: 20 V
